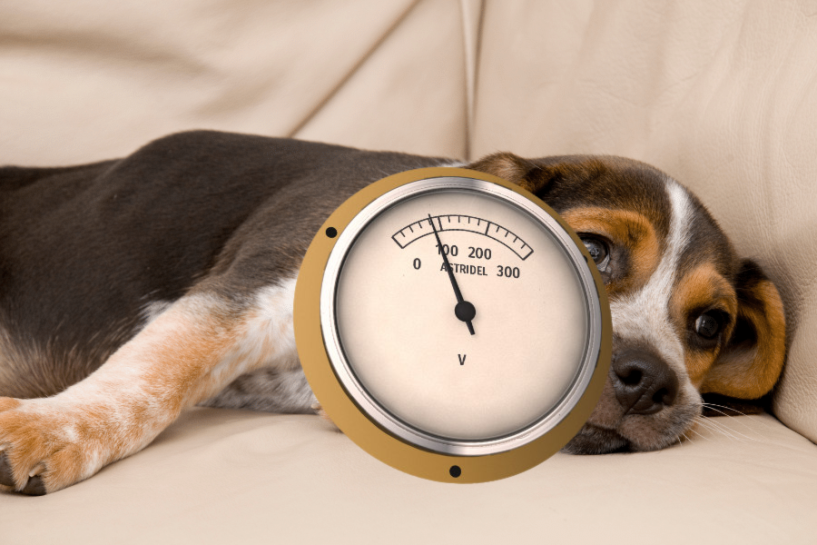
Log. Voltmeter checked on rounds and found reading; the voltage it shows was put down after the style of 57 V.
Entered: 80 V
